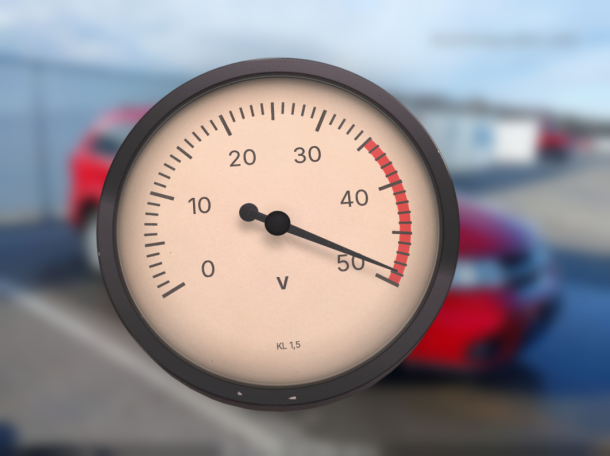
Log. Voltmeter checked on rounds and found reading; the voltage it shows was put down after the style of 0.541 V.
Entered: 49 V
